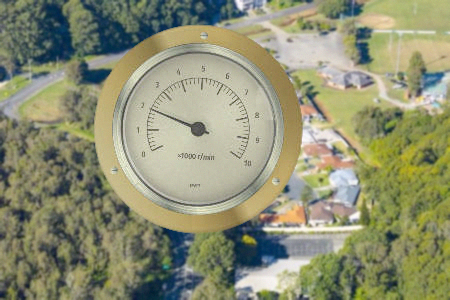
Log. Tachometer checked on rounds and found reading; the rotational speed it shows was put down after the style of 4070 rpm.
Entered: 2000 rpm
